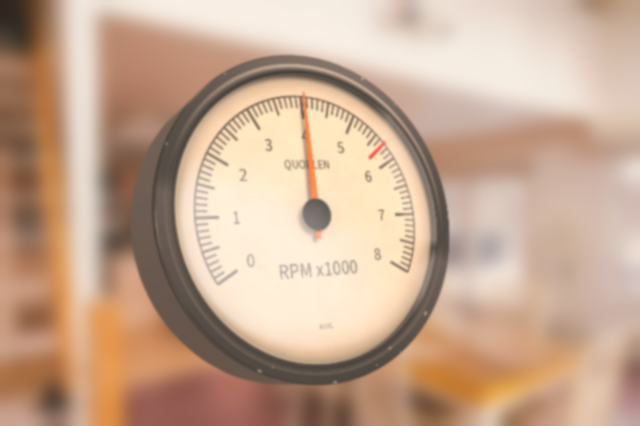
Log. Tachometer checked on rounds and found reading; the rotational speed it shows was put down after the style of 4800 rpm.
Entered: 4000 rpm
